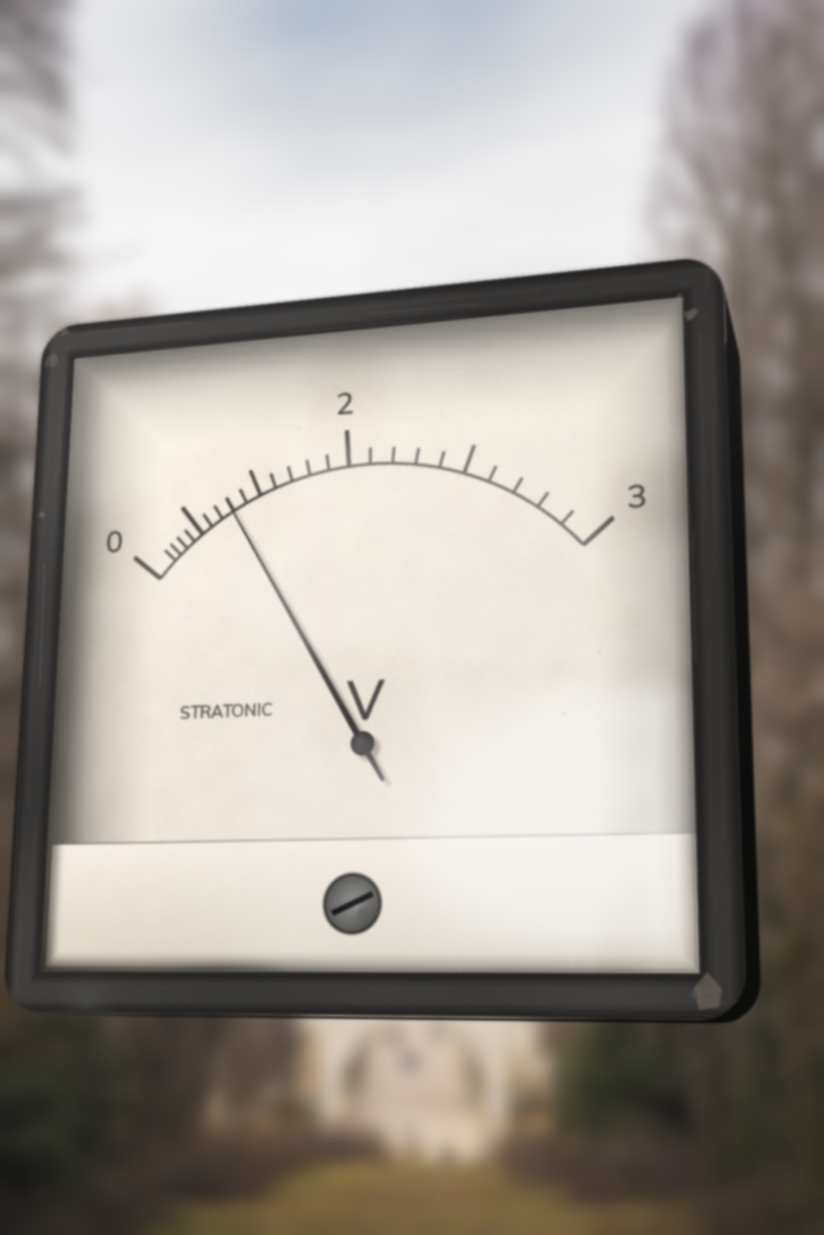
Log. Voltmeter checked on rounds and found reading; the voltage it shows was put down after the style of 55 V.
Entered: 1.3 V
